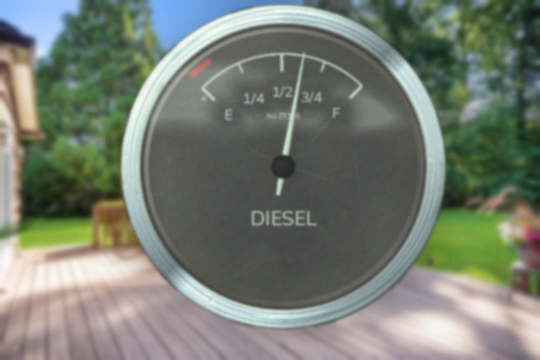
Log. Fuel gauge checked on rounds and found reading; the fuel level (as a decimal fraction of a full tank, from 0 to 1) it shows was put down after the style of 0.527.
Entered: 0.625
